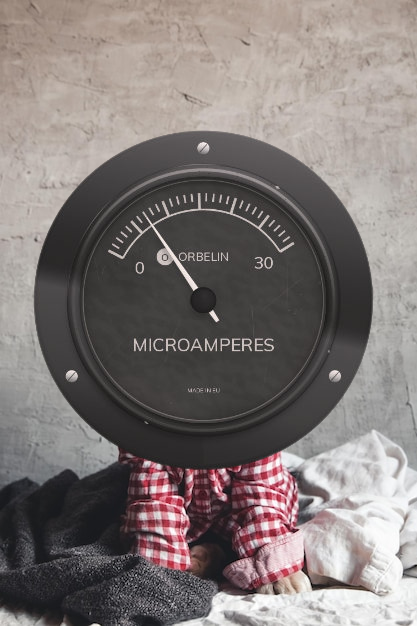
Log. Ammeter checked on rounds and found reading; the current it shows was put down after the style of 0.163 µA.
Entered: 7 µA
